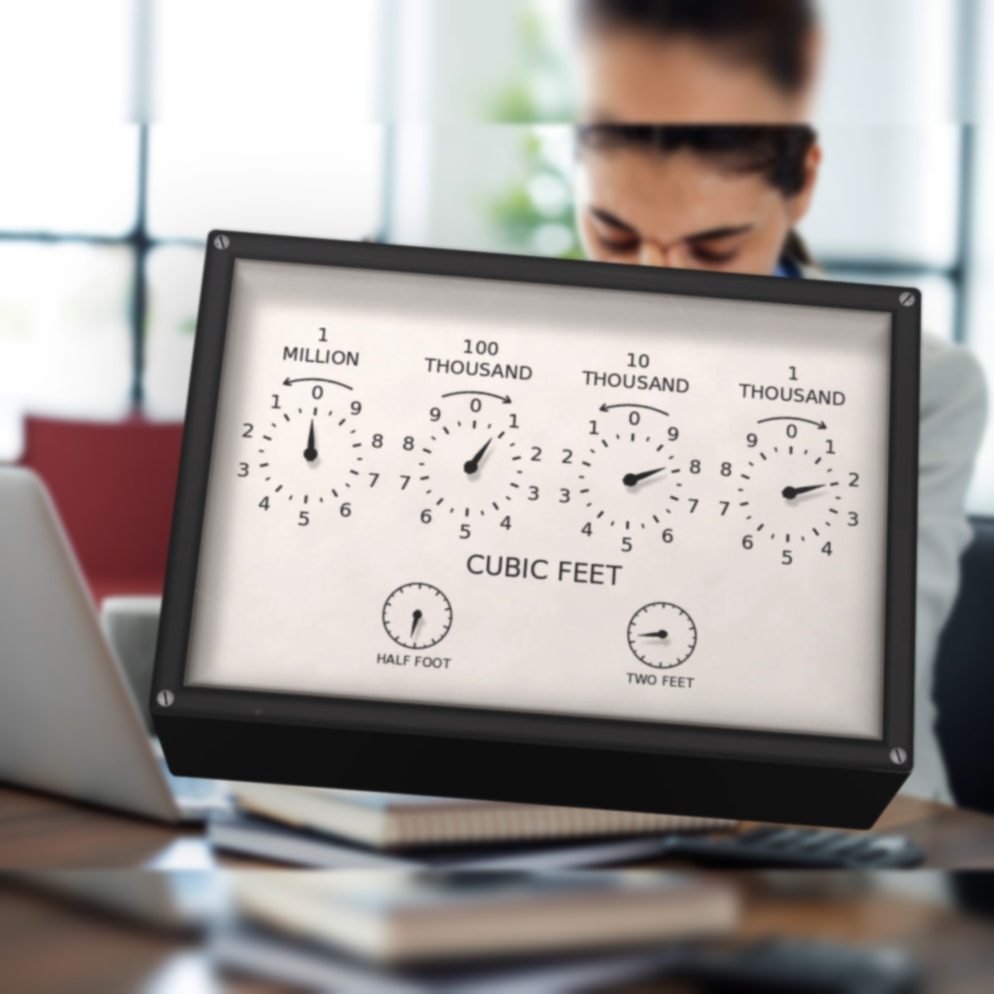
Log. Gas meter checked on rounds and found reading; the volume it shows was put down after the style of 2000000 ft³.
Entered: 8200 ft³
